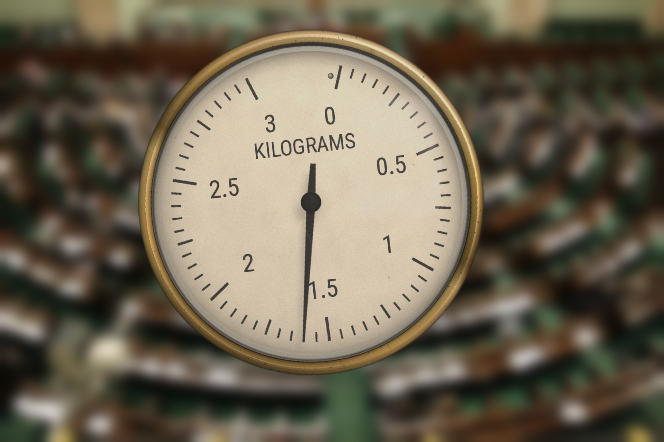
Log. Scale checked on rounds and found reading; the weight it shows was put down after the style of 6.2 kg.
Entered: 1.6 kg
